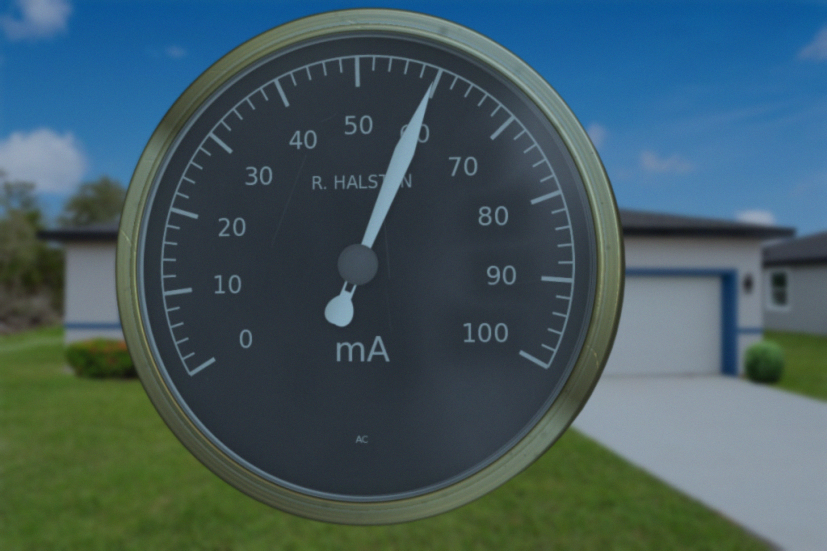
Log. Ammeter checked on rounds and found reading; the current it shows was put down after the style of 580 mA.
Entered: 60 mA
